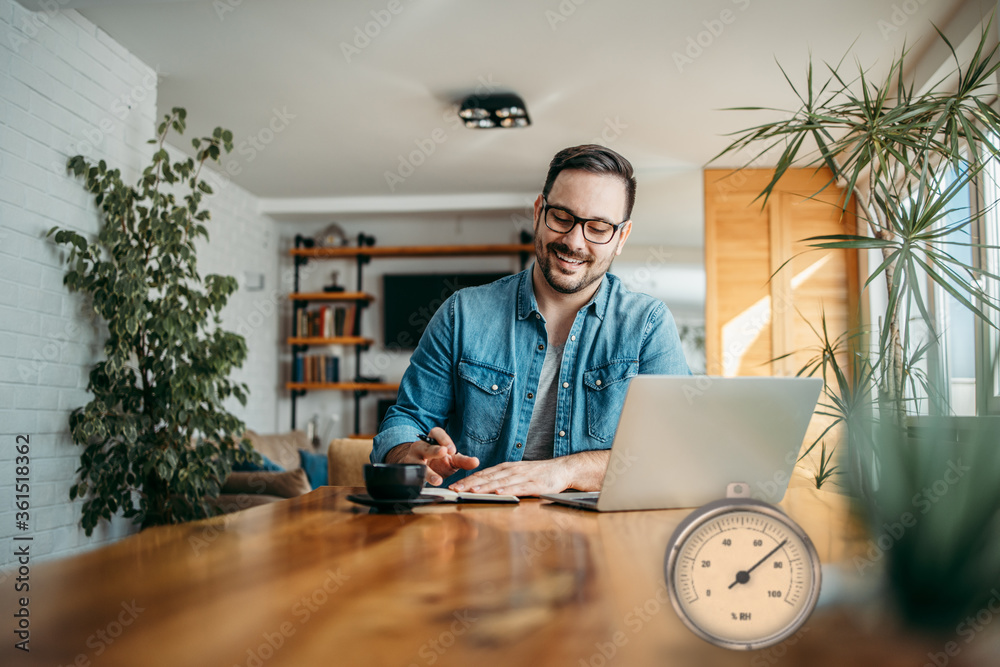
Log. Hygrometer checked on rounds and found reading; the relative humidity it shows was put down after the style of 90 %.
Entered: 70 %
